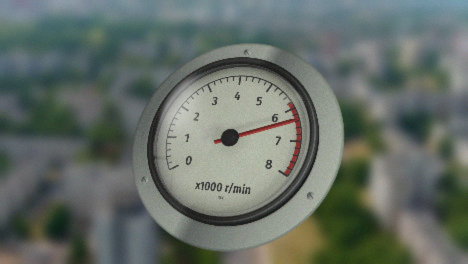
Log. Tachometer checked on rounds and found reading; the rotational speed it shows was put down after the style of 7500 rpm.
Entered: 6400 rpm
